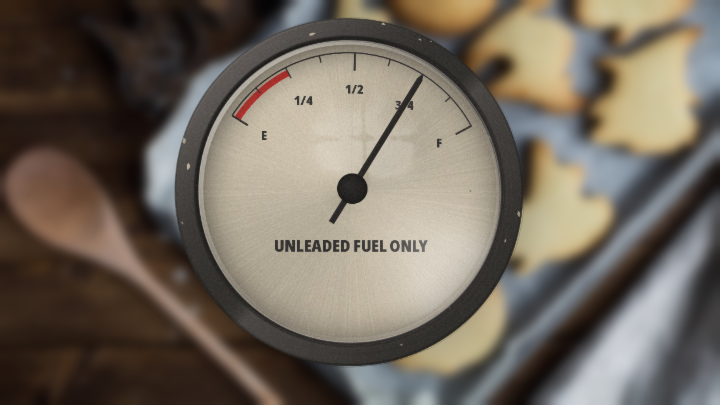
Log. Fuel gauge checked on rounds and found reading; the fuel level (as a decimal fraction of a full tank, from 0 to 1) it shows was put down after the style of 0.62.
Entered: 0.75
